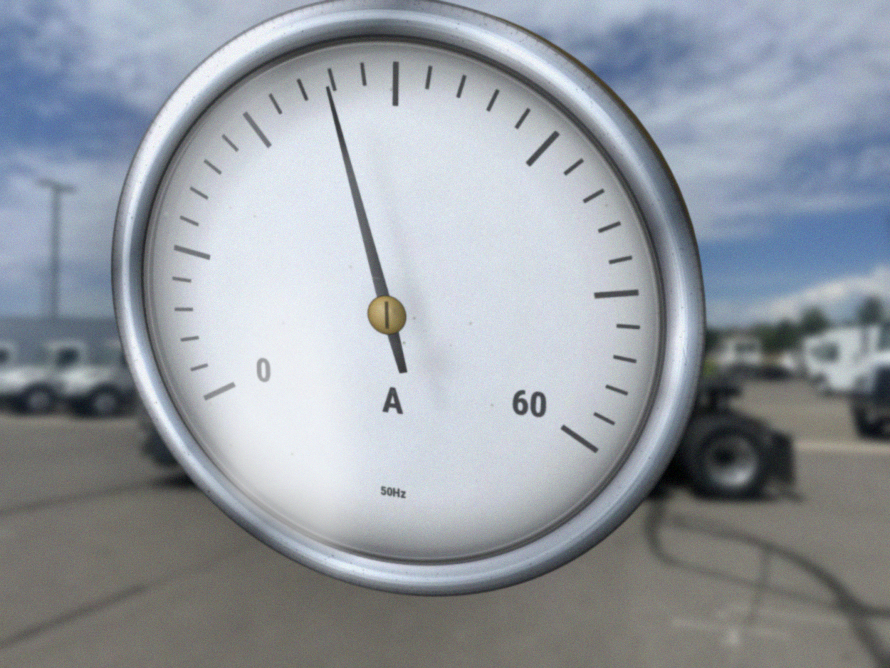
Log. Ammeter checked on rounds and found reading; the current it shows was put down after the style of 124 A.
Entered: 26 A
